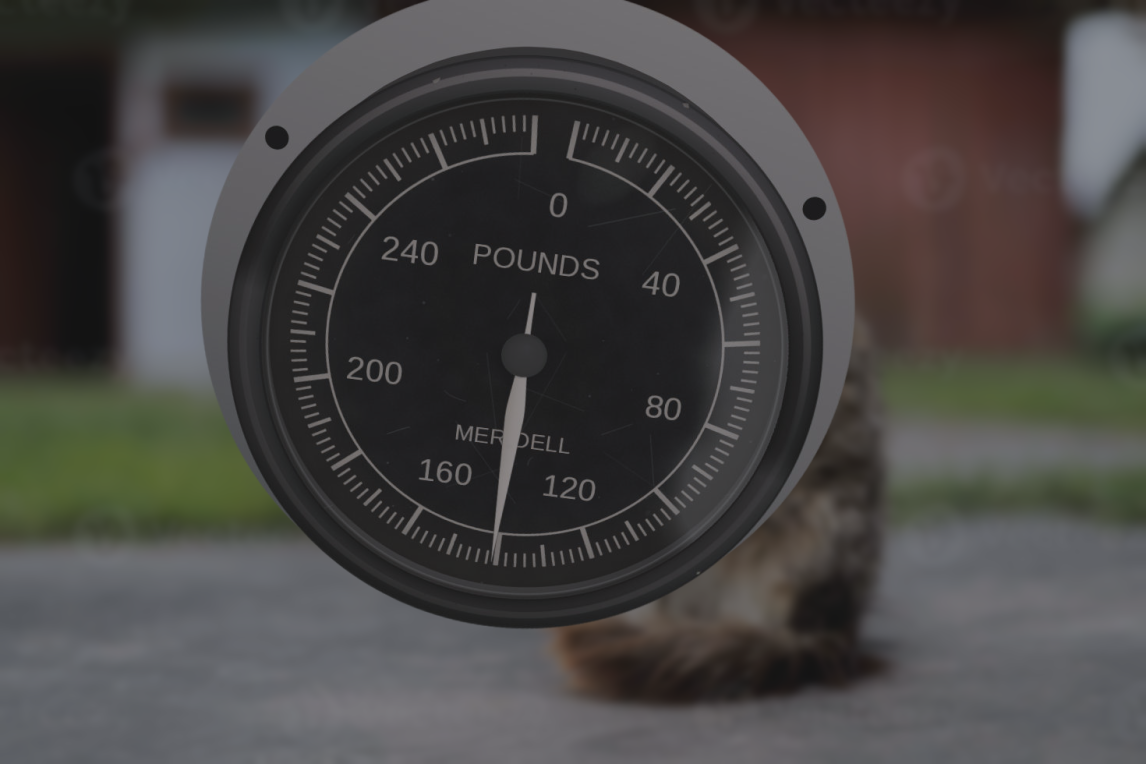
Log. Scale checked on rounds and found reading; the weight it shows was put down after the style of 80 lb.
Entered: 141 lb
